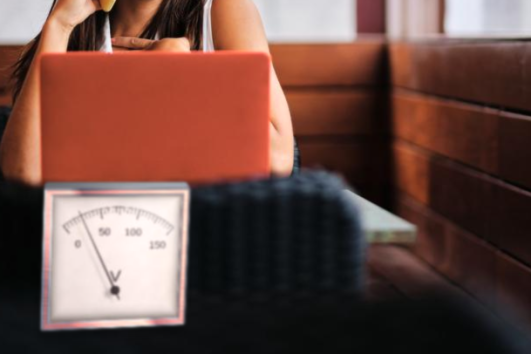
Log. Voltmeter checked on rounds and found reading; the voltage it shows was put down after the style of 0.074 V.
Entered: 25 V
